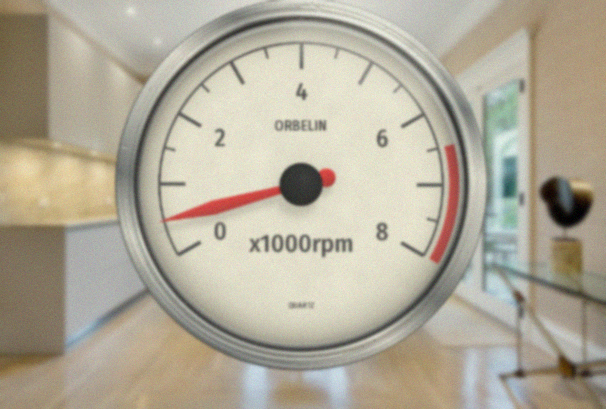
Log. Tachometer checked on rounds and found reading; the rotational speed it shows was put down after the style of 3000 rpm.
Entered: 500 rpm
